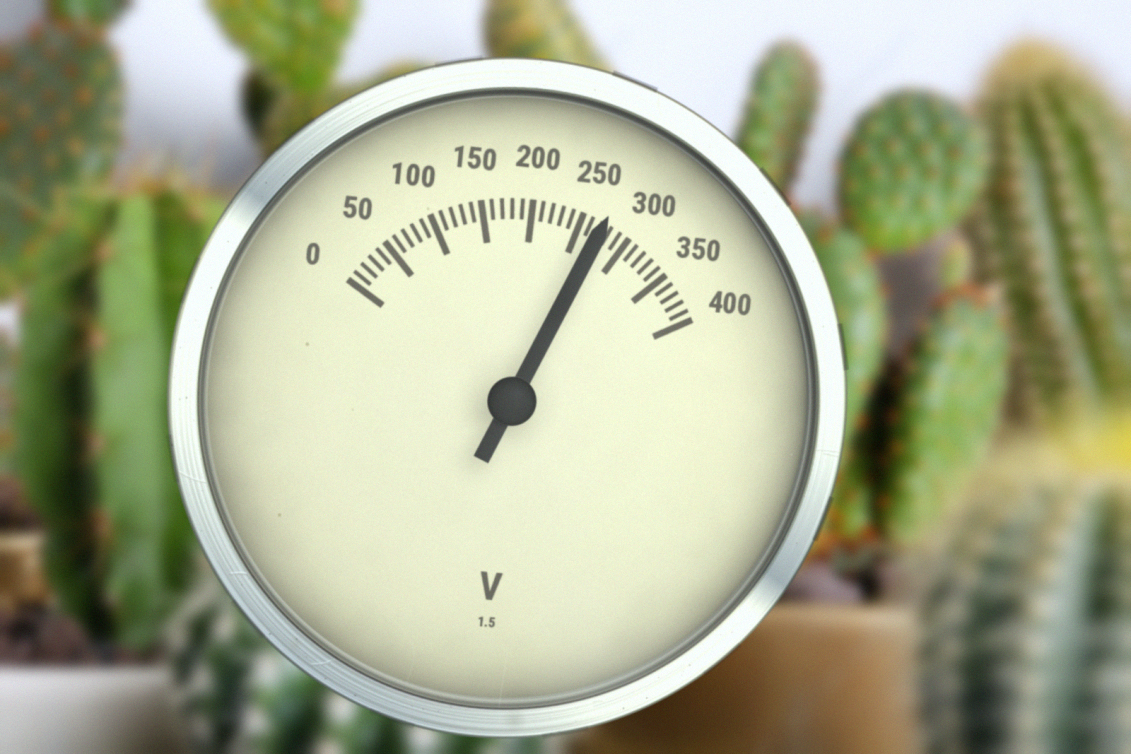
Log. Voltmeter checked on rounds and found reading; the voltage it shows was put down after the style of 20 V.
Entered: 270 V
